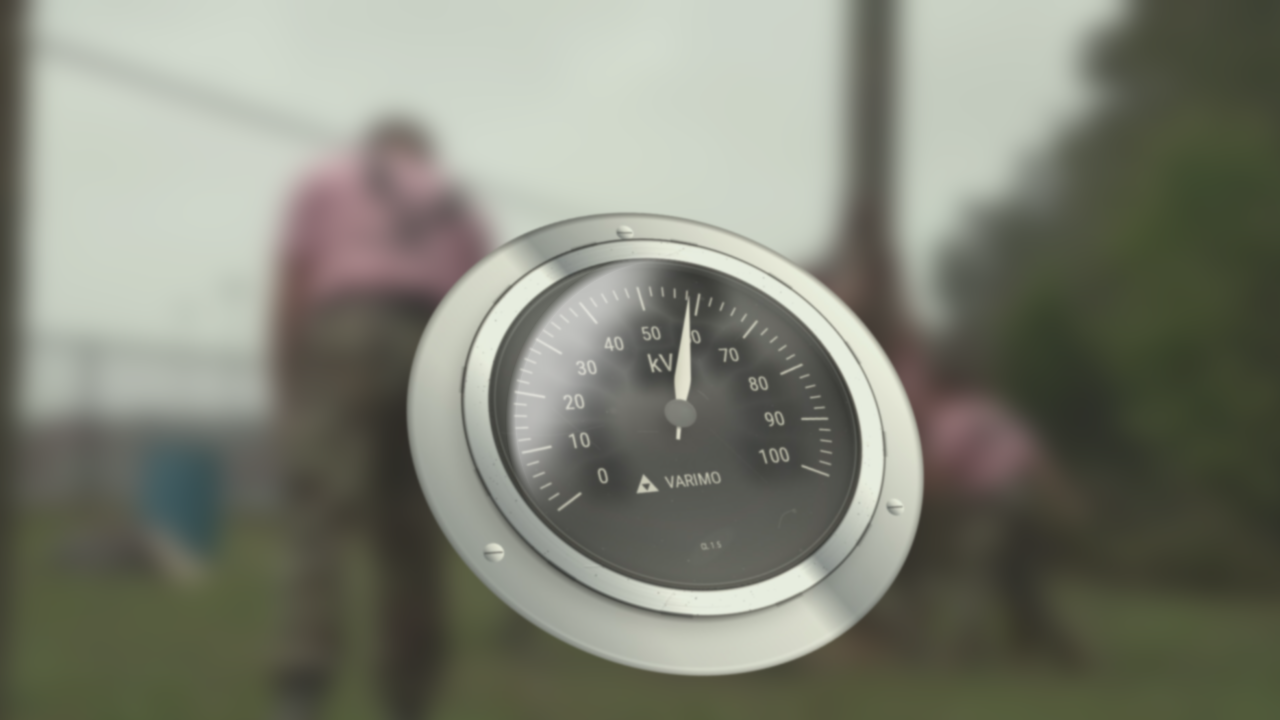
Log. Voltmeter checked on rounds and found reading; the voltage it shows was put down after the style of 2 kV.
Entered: 58 kV
